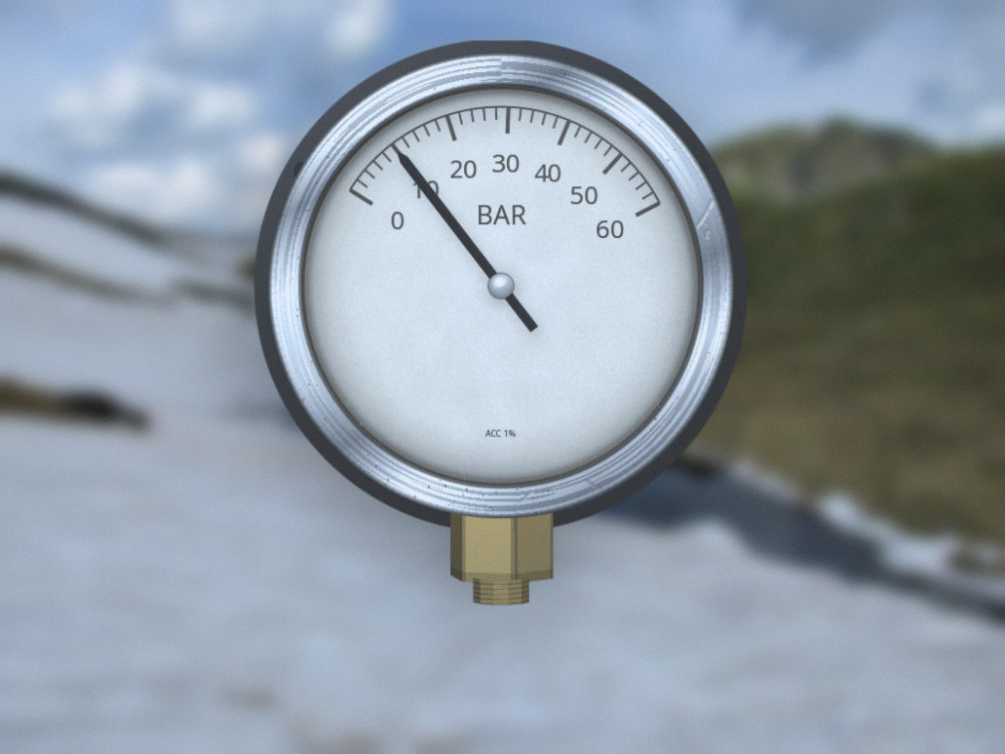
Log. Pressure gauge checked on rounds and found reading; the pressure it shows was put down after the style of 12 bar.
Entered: 10 bar
